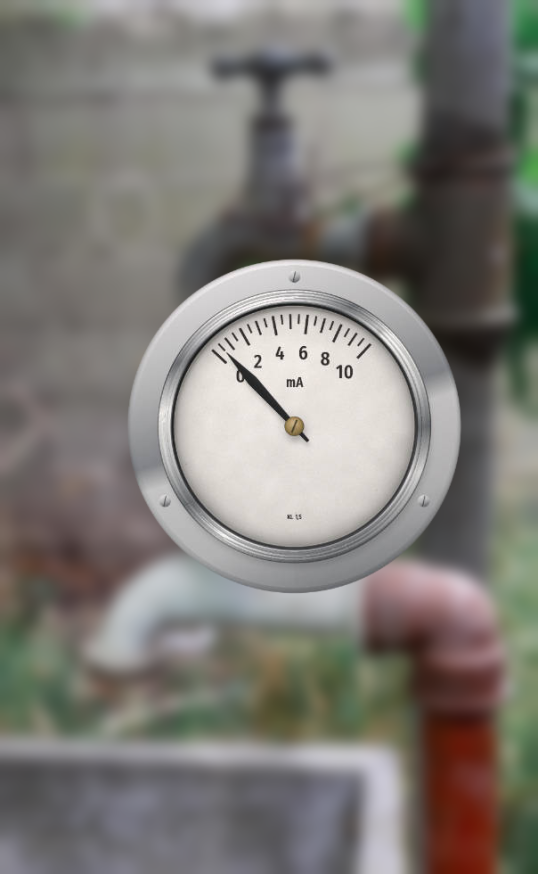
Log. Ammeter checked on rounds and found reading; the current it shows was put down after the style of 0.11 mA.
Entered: 0.5 mA
